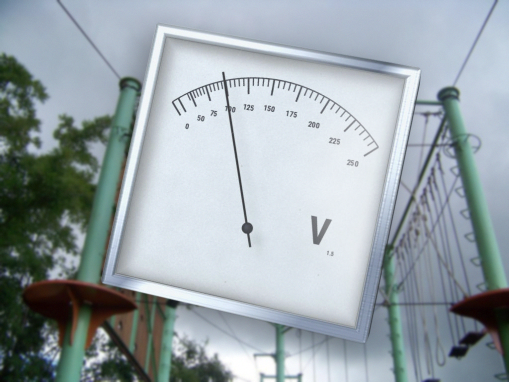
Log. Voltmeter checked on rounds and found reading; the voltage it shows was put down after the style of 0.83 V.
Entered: 100 V
